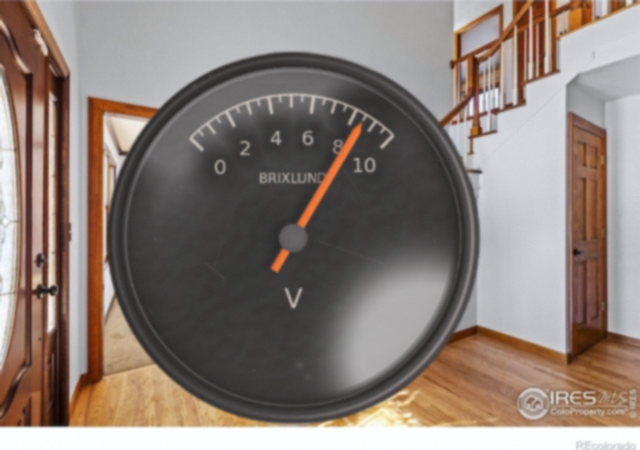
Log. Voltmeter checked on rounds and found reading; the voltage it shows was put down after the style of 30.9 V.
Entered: 8.5 V
